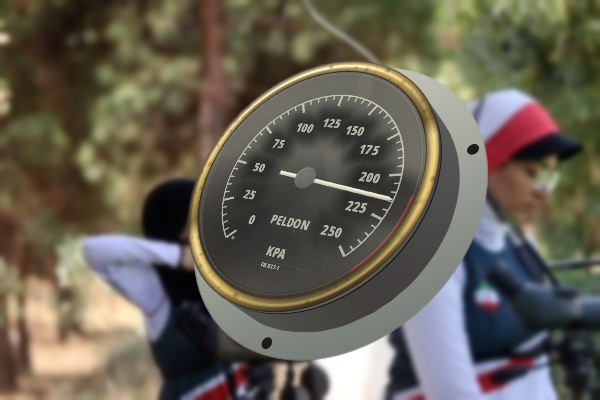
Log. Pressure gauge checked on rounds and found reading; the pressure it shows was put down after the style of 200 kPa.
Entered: 215 kPa
